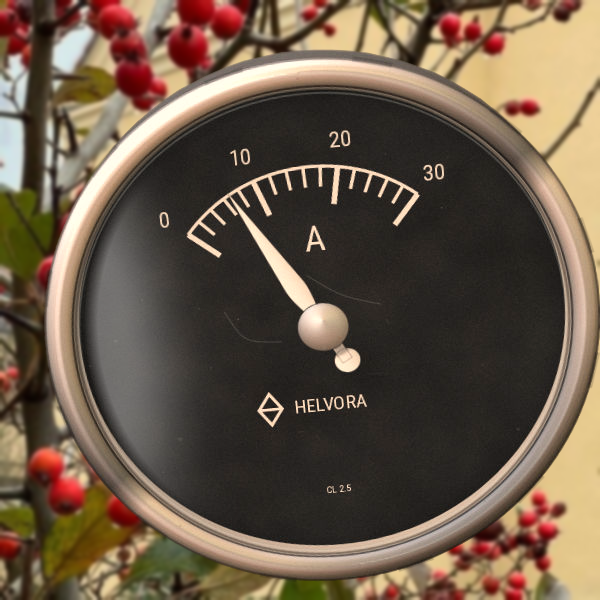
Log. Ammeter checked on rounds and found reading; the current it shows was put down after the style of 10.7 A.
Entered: 7 A
